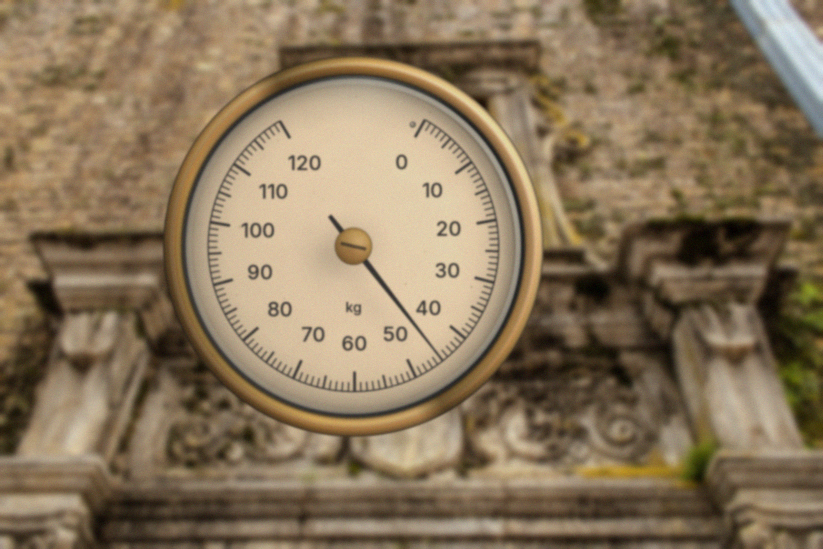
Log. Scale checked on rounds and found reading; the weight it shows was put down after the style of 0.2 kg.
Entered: 45 kg
